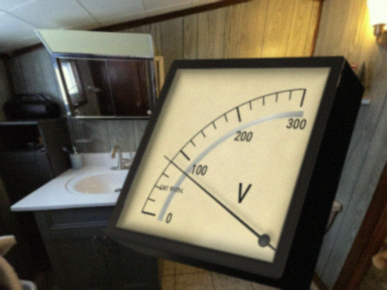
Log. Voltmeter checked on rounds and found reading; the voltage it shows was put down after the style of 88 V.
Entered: 80 V
